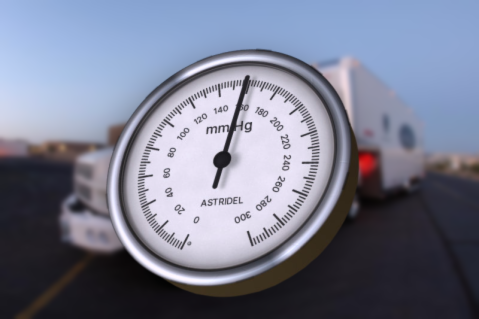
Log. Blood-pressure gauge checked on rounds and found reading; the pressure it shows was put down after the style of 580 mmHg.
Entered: 160 mmHg
